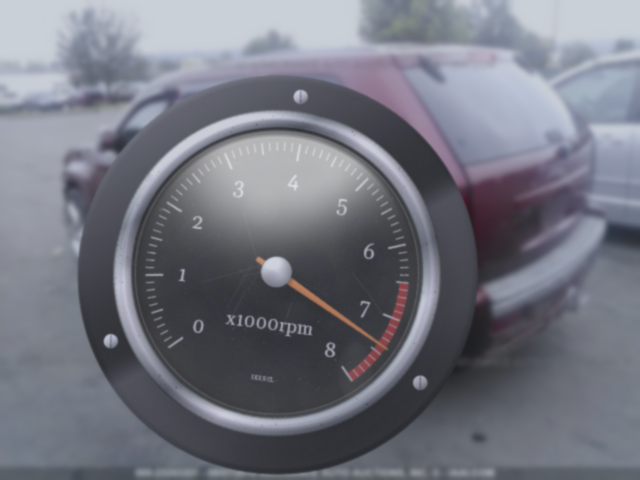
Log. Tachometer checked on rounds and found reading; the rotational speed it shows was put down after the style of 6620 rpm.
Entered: 7400 rpm
